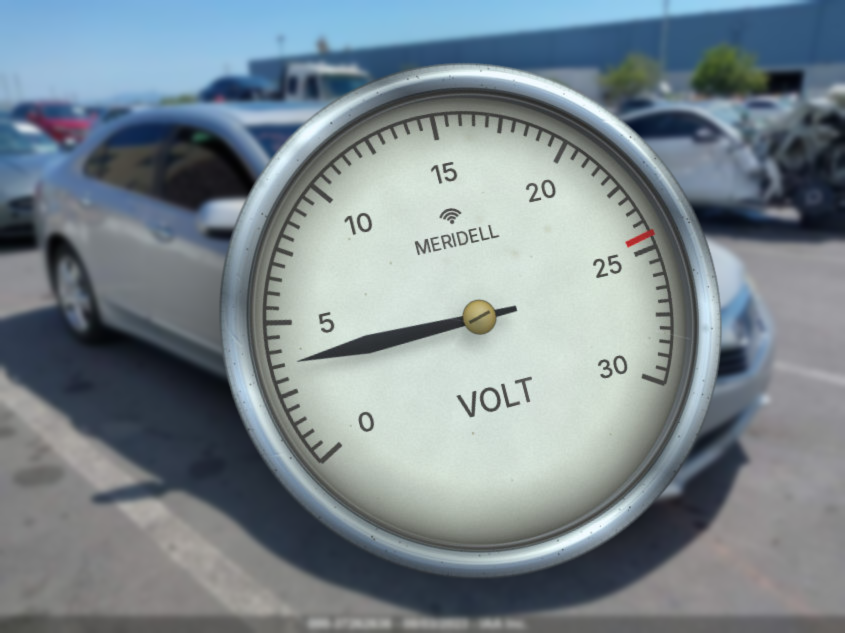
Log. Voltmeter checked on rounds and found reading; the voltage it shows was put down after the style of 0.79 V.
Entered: 3.5 V
